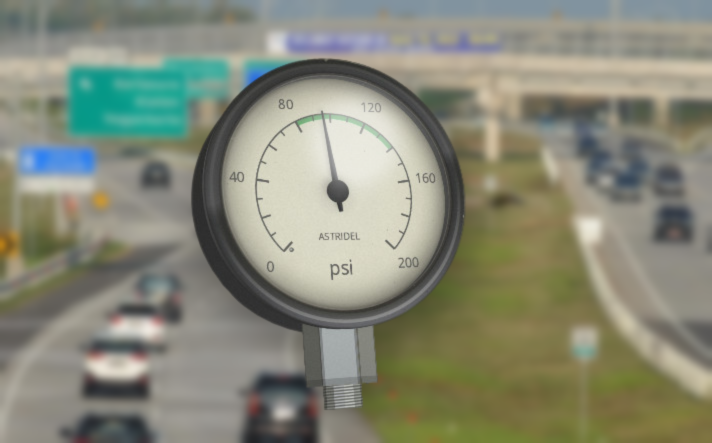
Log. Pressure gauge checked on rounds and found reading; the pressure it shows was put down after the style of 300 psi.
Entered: 95 psi
